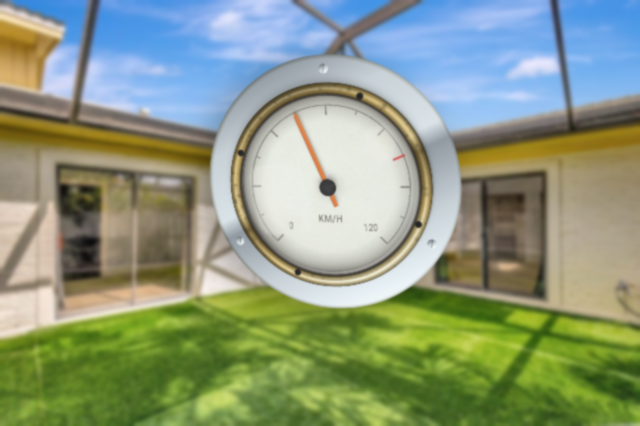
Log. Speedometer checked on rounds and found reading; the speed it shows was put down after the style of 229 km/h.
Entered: 50 km/h
